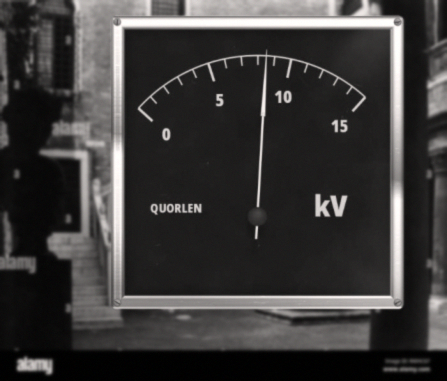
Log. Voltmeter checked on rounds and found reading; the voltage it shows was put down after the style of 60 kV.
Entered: 8.5 kV
